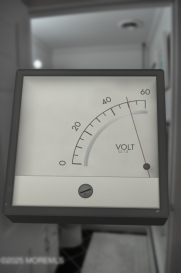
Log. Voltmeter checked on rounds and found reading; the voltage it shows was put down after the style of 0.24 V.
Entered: 50 V
